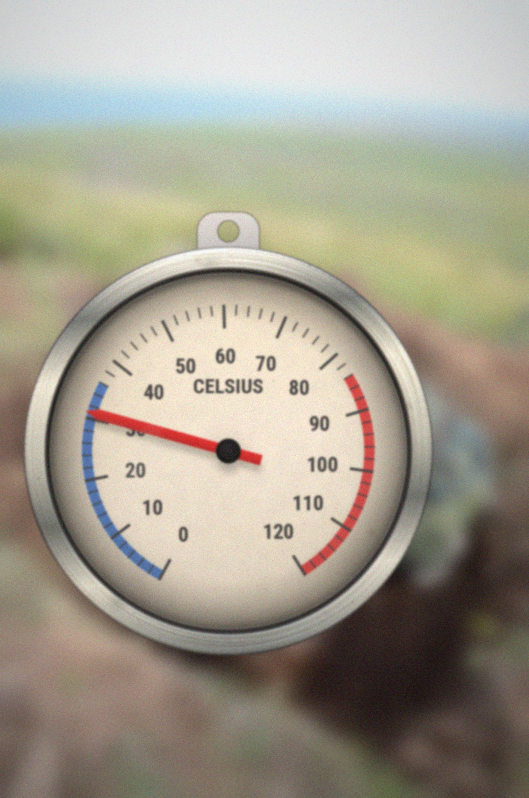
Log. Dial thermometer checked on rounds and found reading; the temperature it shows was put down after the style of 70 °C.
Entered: 31 °C
